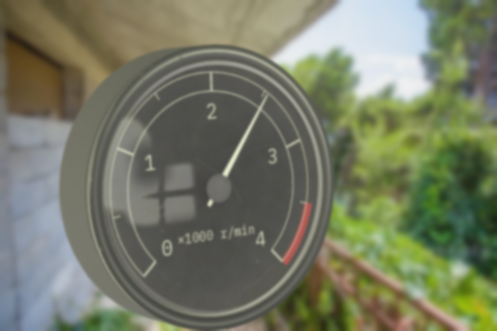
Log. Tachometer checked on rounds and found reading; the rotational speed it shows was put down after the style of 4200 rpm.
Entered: 2500 rpm
